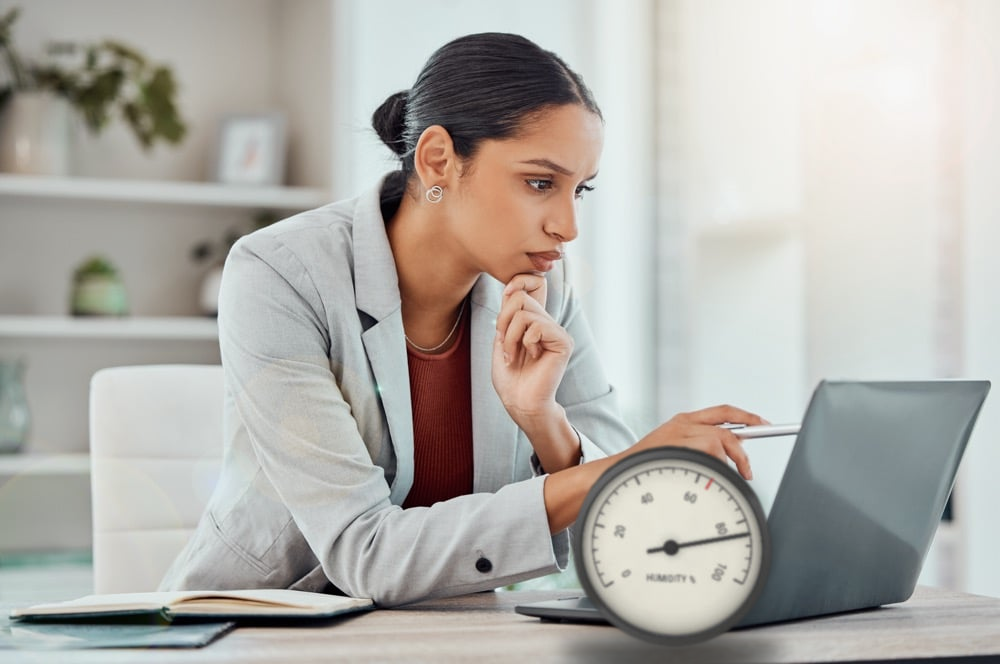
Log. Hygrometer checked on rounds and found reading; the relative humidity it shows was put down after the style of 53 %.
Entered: 84 %
